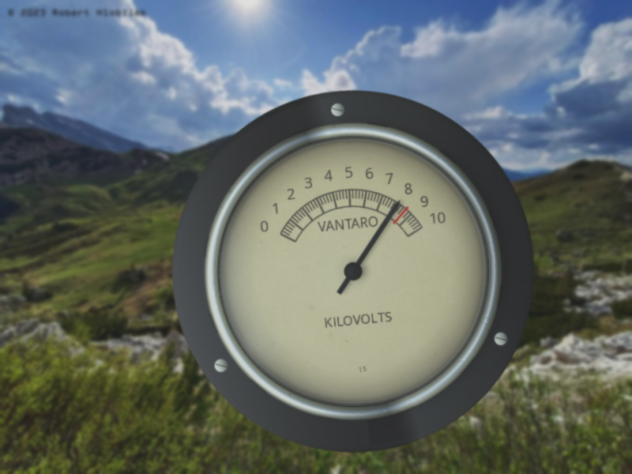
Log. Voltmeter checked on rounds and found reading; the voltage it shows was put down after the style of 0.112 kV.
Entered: 8 kV
